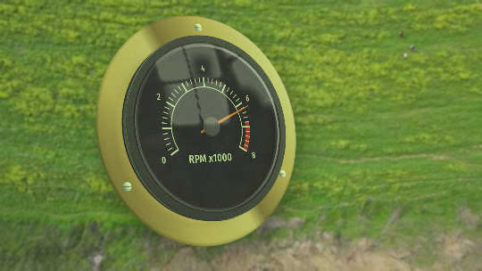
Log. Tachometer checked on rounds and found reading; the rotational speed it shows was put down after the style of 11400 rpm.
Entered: 6200 rpm
